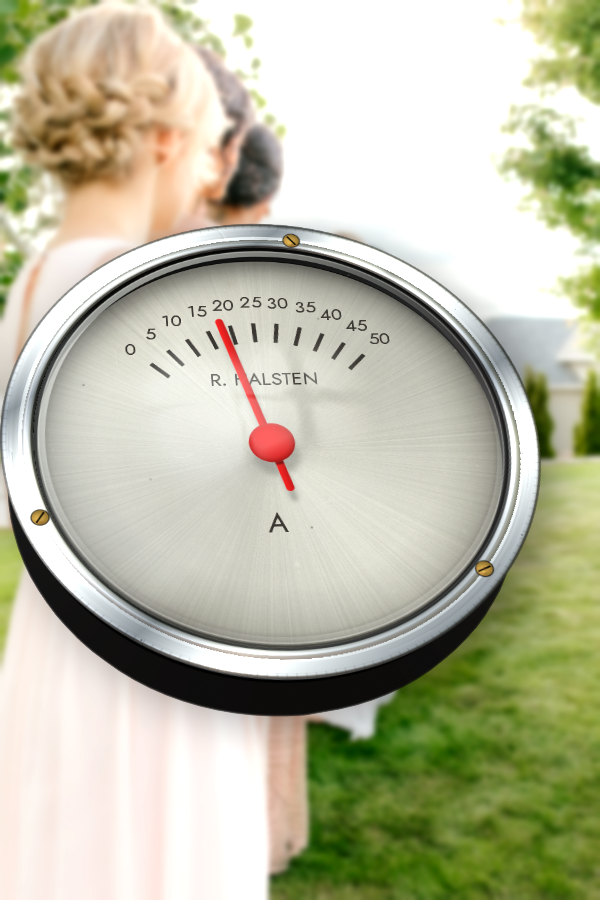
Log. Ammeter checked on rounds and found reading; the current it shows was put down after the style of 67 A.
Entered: 17.5 A
